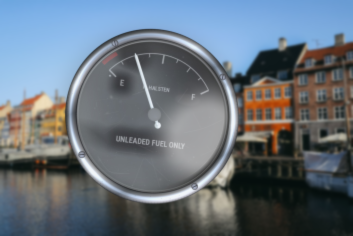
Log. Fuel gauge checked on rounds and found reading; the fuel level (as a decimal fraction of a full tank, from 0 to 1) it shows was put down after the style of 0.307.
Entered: 0.25
